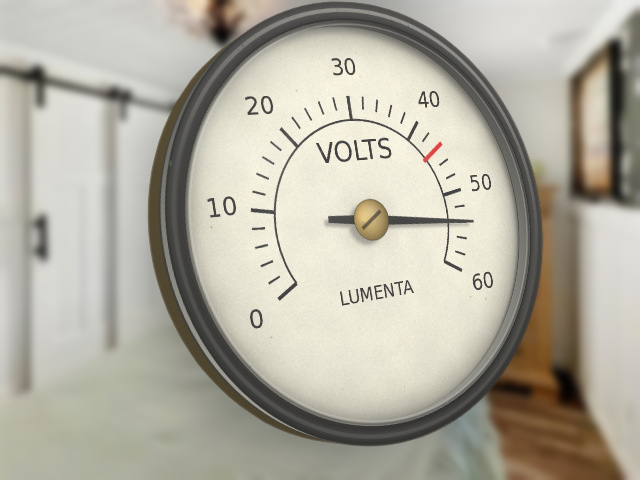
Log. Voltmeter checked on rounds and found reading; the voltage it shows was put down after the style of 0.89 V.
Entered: 54 V
